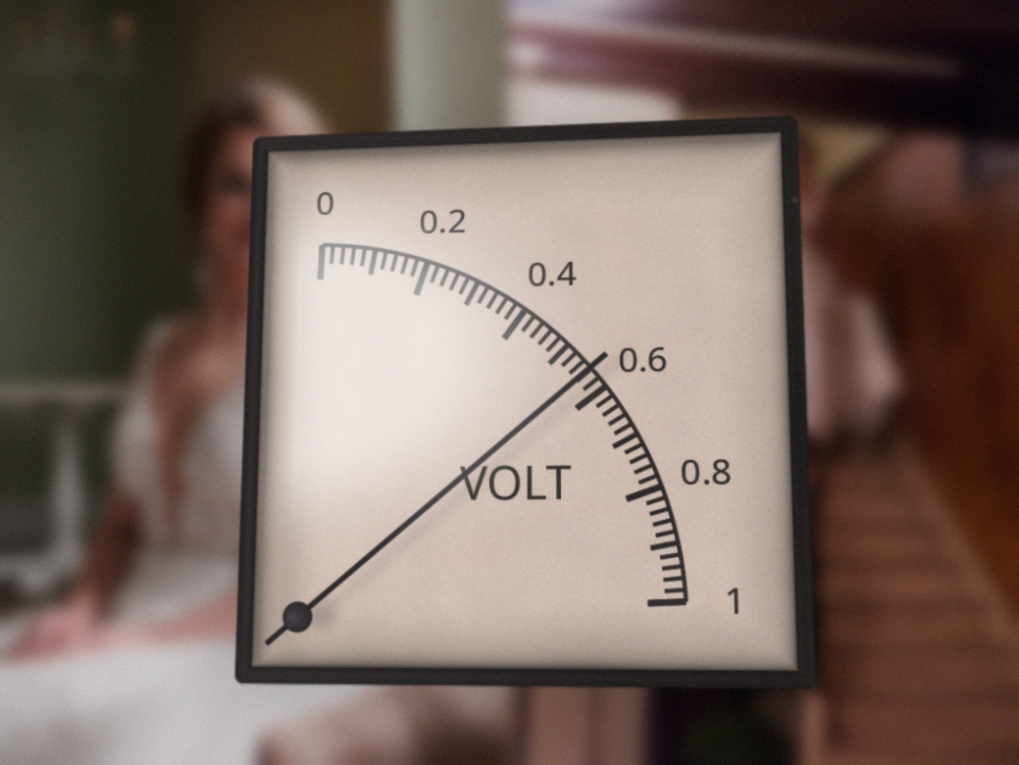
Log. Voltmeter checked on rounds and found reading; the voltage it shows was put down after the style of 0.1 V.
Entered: 0.56 V
